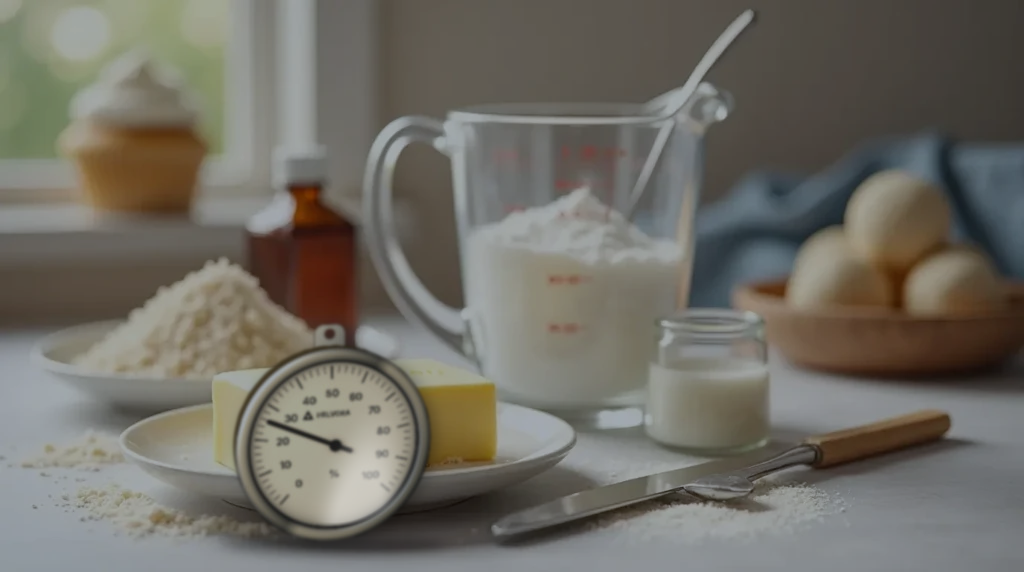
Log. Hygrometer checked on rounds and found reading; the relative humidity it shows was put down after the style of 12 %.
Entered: 26 %
